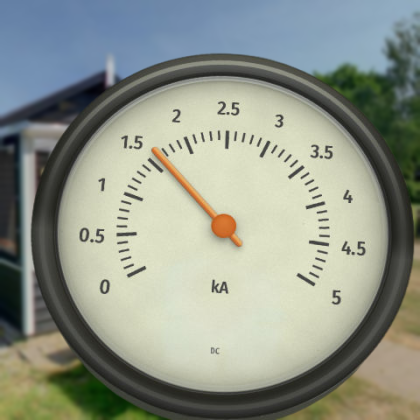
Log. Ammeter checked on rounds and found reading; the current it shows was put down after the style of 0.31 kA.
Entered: 1.6 kA
